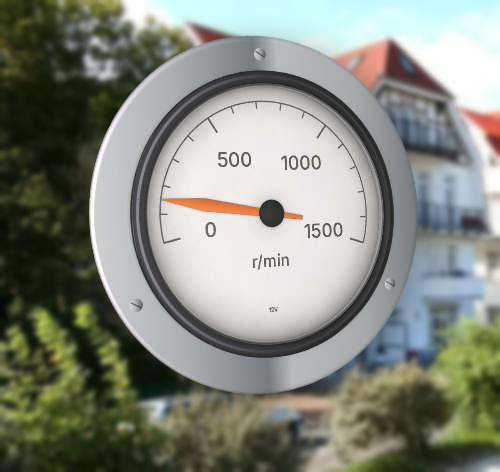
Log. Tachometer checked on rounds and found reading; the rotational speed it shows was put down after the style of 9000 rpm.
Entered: 150 rpm
